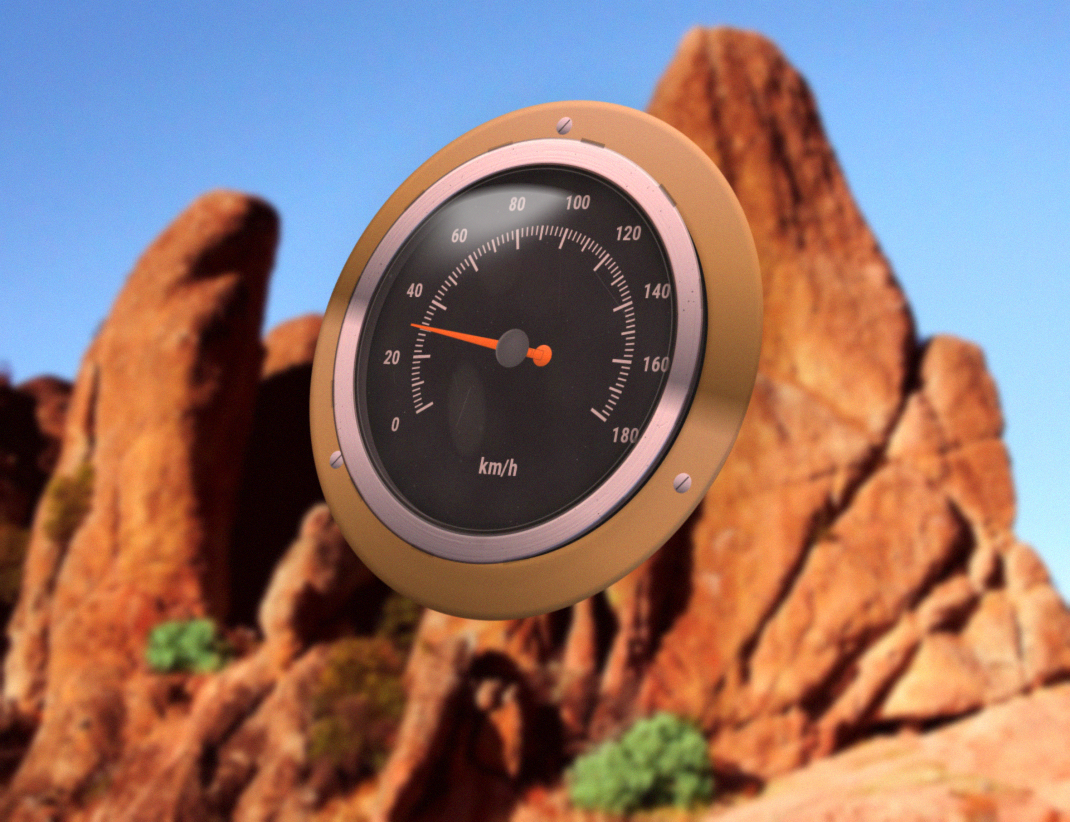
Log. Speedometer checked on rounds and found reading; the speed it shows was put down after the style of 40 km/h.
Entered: 30 km/h
